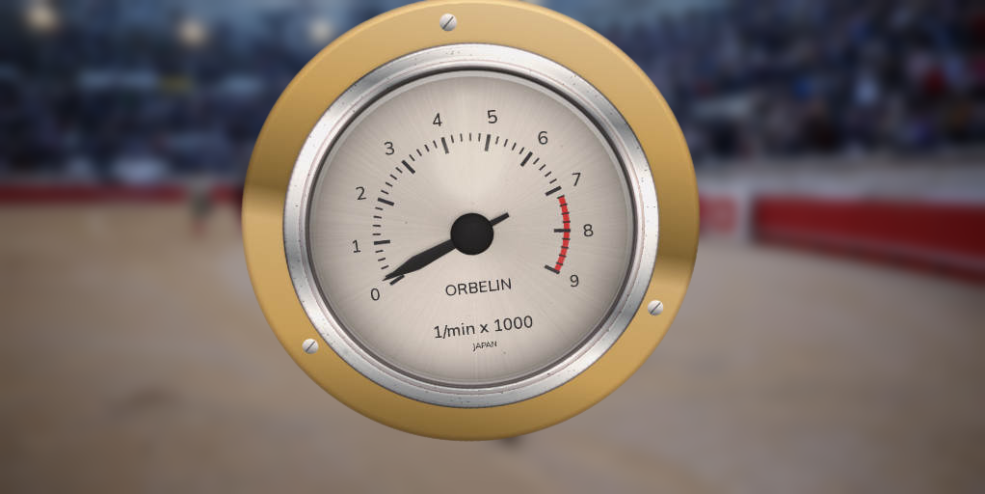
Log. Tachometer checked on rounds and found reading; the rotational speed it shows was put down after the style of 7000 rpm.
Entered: 200 rpm
